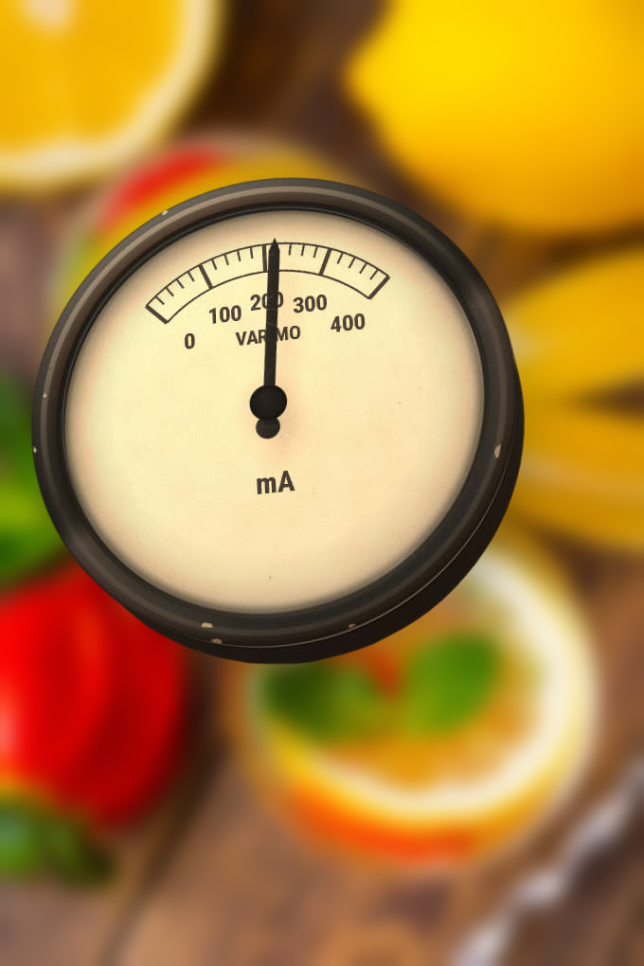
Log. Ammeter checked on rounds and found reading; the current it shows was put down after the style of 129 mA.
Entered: 220 mA
